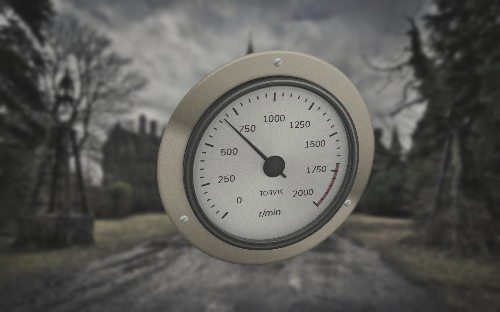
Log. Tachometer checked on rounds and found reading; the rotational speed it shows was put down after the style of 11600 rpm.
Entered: 675 rpm
